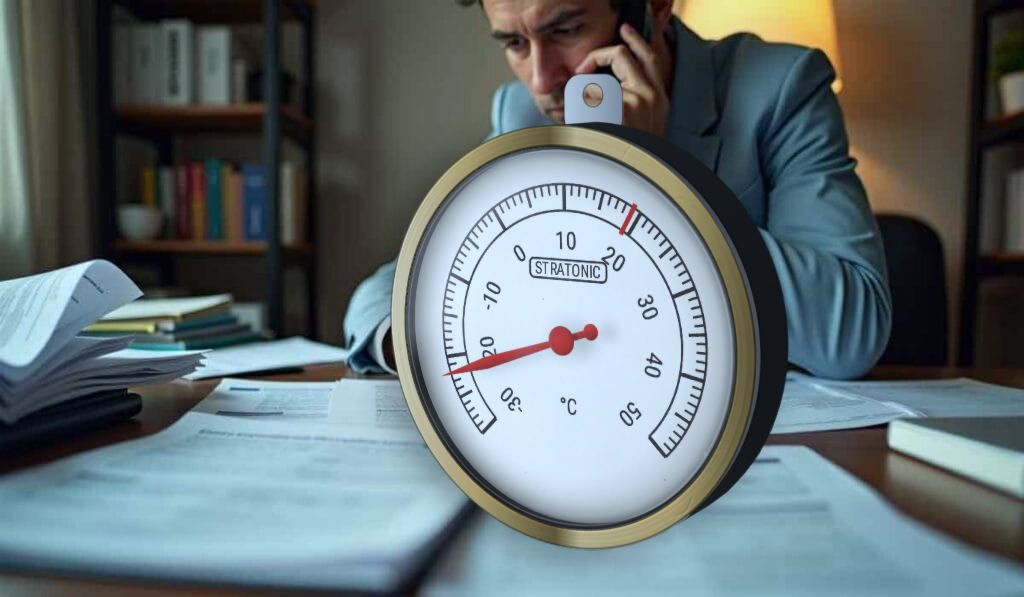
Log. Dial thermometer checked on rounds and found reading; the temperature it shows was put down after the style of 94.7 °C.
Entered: -22 °C
